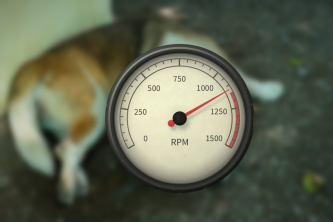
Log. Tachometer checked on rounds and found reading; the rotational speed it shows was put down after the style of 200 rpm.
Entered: 1125 rpm
